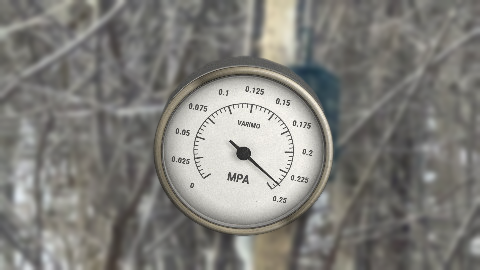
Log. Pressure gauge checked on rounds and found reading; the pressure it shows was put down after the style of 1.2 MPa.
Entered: 0.24 MPa
